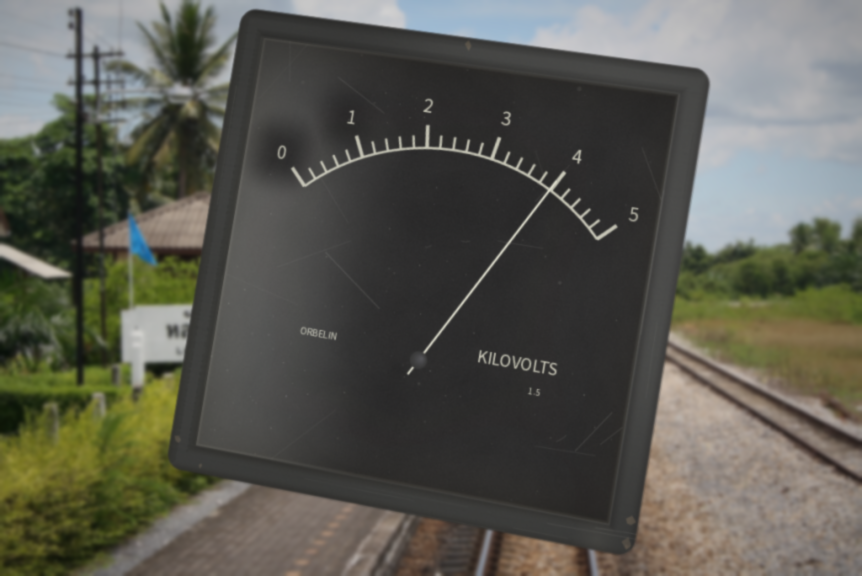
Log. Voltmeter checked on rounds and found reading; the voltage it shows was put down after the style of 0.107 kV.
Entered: 4 kV
